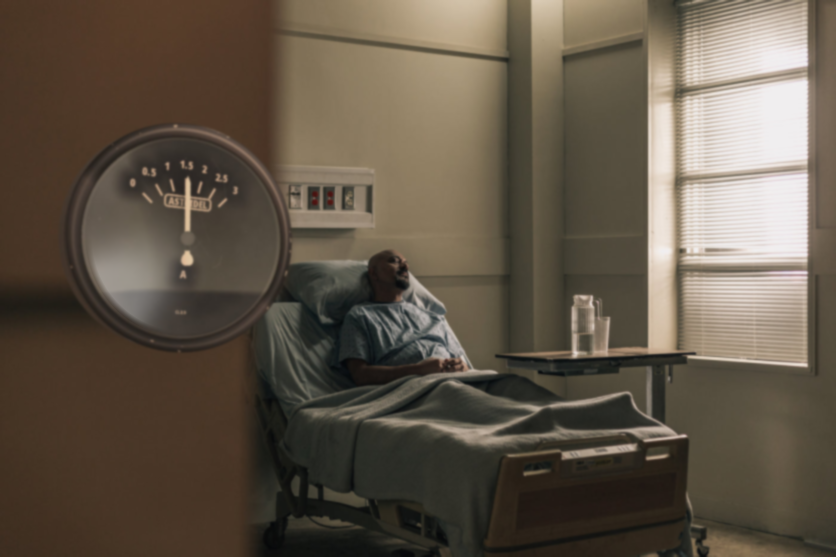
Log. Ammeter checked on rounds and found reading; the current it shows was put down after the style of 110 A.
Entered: 1.5 A
